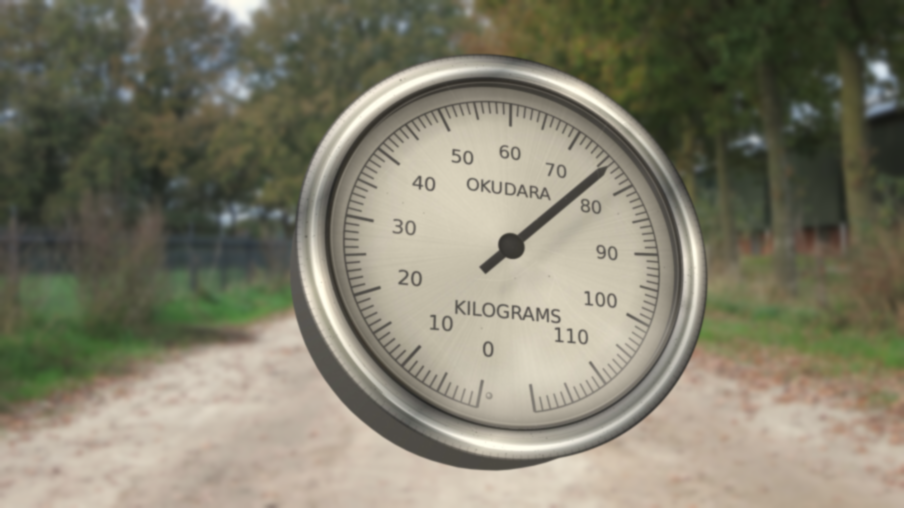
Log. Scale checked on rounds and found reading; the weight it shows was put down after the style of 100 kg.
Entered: 76 kg
